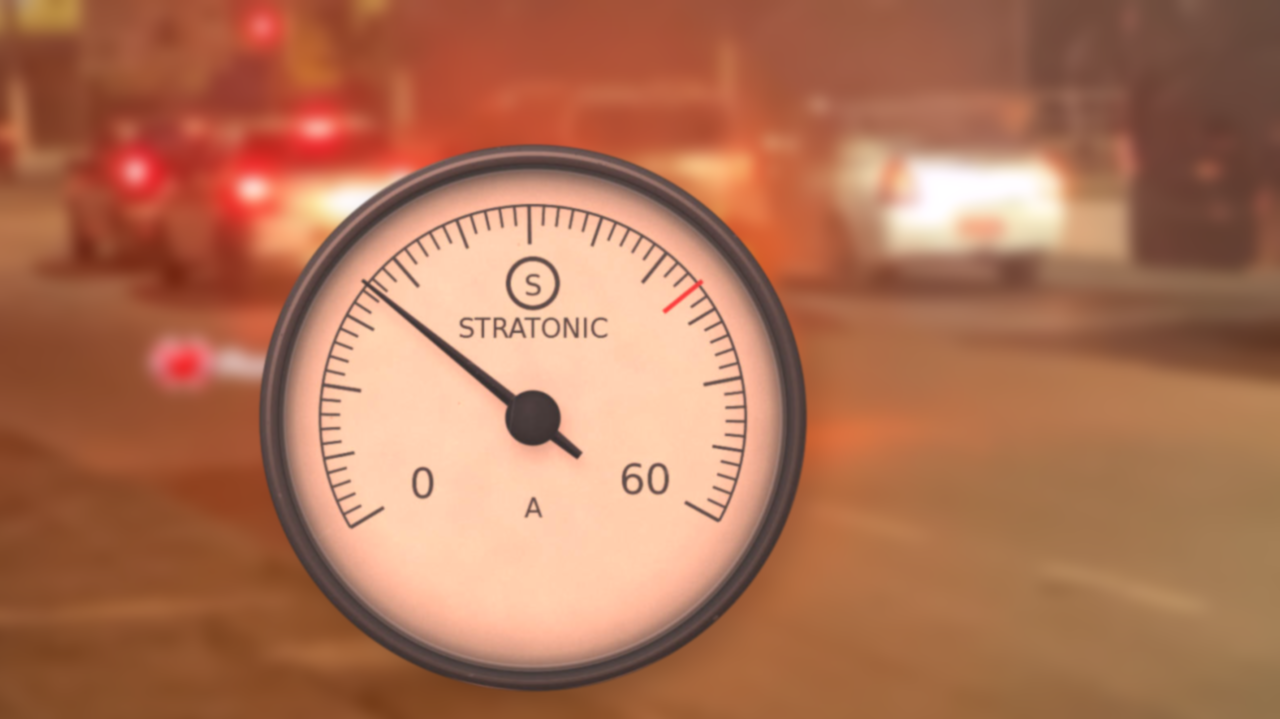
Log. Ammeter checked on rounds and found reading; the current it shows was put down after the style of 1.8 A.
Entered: 17.5 A
